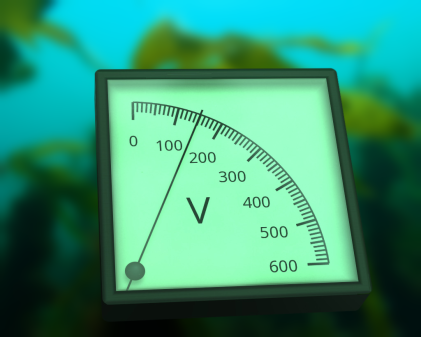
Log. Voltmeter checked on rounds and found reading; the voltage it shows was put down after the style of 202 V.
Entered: 150 V
